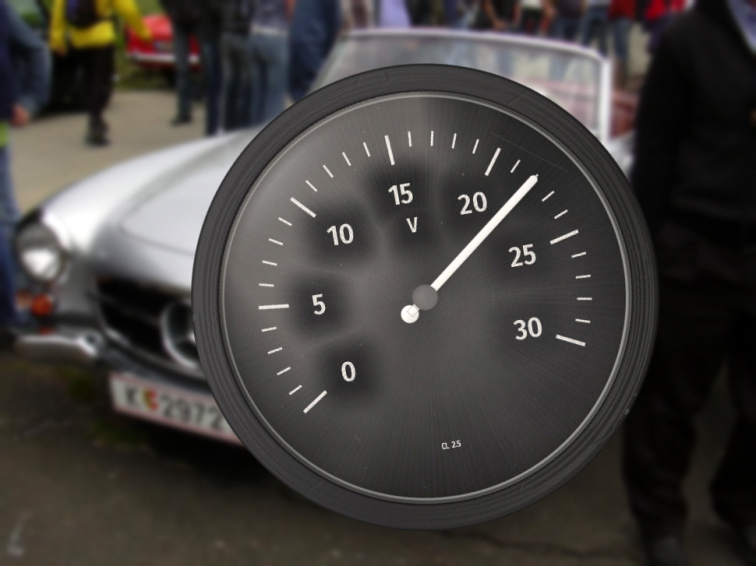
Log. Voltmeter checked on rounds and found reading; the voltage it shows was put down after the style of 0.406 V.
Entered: 22 V
